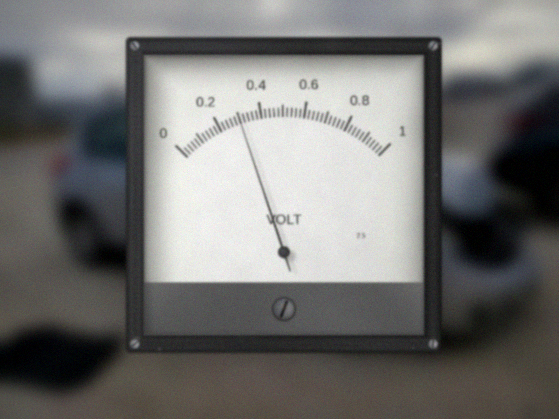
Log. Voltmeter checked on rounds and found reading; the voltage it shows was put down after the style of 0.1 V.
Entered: 0.3 V
